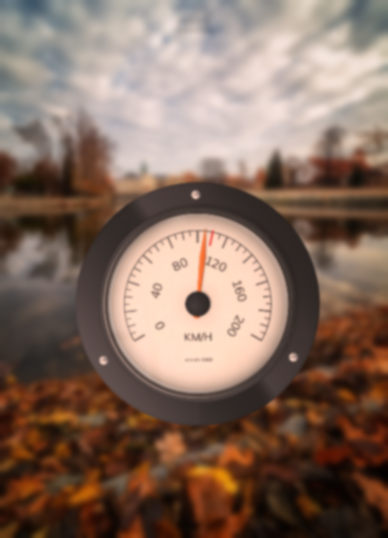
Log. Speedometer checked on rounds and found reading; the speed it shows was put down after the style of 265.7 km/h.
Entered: 105 km/h
